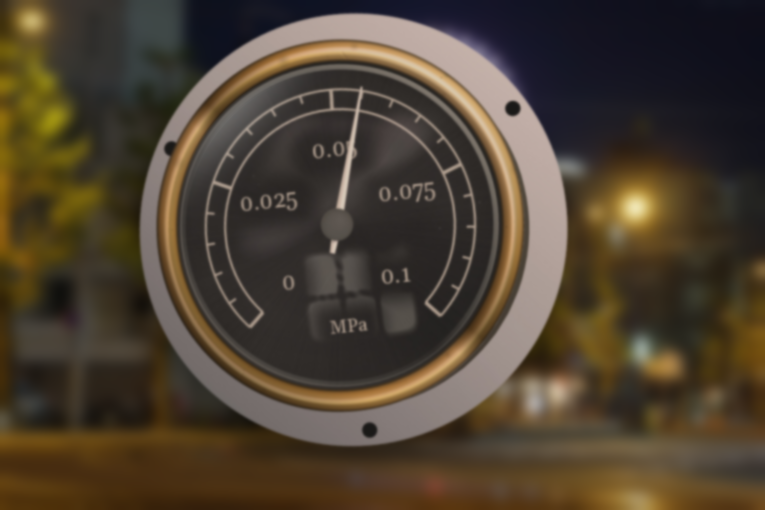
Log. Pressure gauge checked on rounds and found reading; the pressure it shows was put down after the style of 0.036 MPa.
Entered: 0.055 MPa
